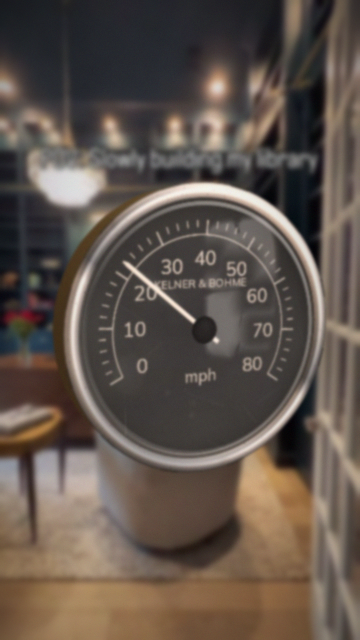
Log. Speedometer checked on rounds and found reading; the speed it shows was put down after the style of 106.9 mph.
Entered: 22 mph
